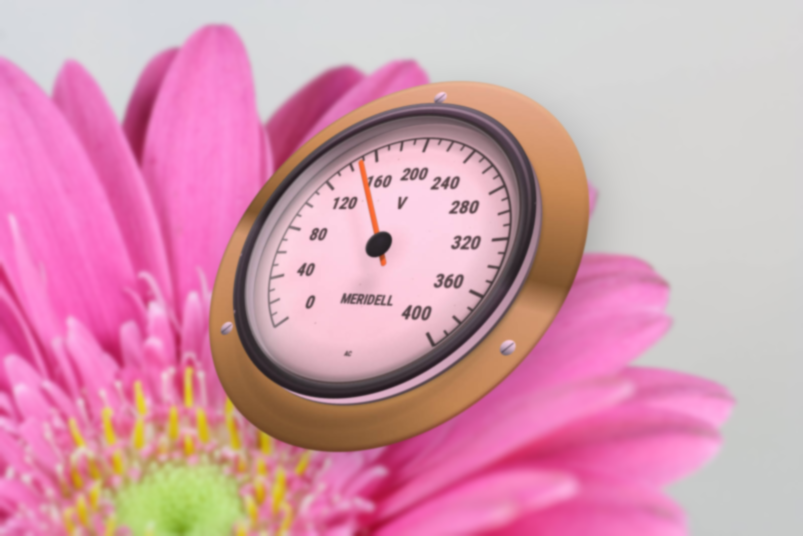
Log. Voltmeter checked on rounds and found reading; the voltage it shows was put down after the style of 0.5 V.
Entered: 150 V
